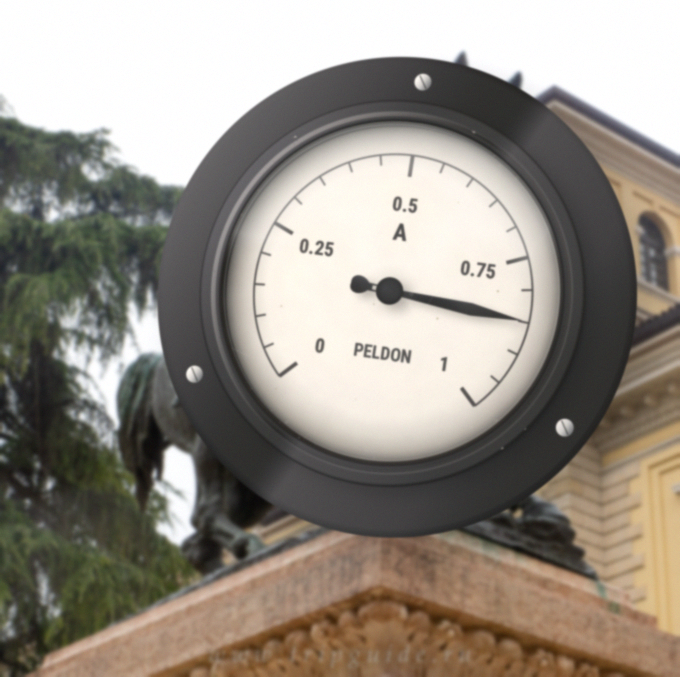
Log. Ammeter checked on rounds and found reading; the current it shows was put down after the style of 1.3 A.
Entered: 0.85 A
